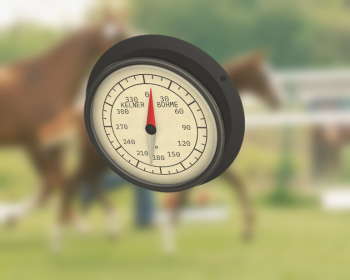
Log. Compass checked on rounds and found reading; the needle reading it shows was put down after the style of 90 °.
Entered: 10 °
